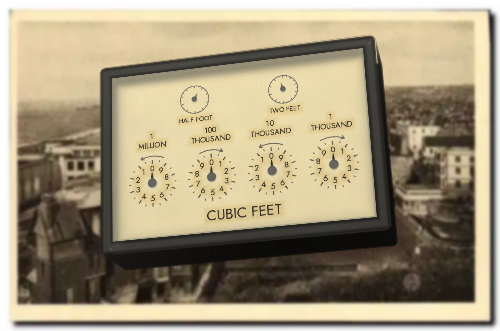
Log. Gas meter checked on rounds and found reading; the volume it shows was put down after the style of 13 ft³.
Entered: 0 ft³
